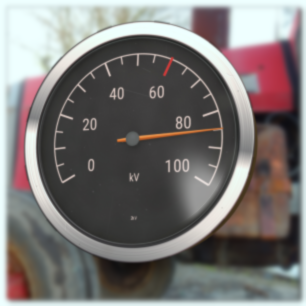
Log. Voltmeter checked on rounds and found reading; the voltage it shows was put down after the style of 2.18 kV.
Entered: 85 kV
